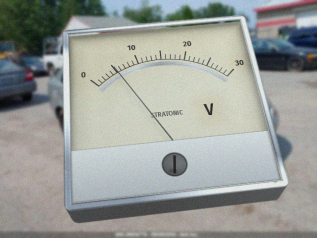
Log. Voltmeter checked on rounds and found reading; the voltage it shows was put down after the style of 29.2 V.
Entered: 5 V
